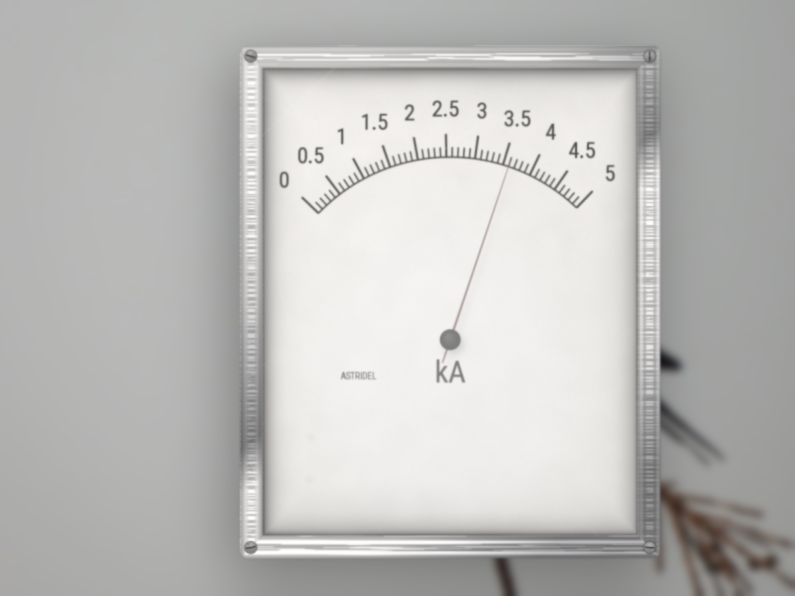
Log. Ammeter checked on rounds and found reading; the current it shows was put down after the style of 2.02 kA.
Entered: 3.6 kA
